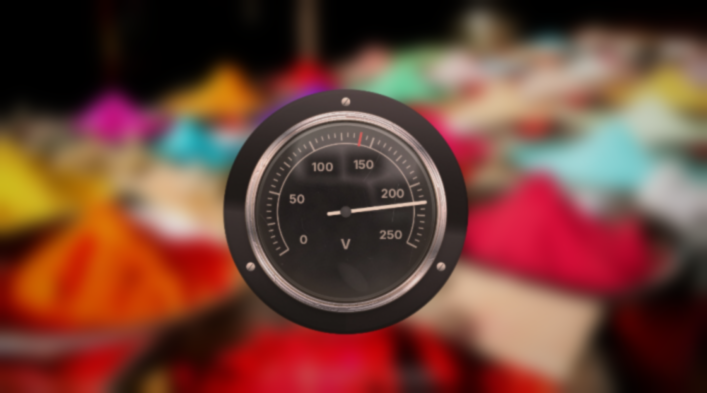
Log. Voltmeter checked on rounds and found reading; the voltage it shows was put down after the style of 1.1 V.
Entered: 215 V
